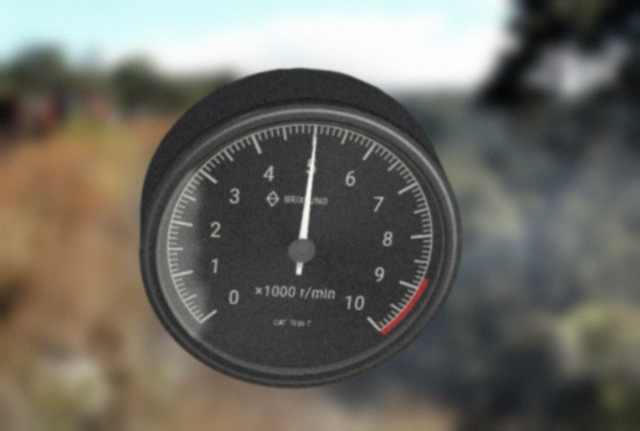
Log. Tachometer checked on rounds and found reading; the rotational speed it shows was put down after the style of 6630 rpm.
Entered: 5000 rpm
